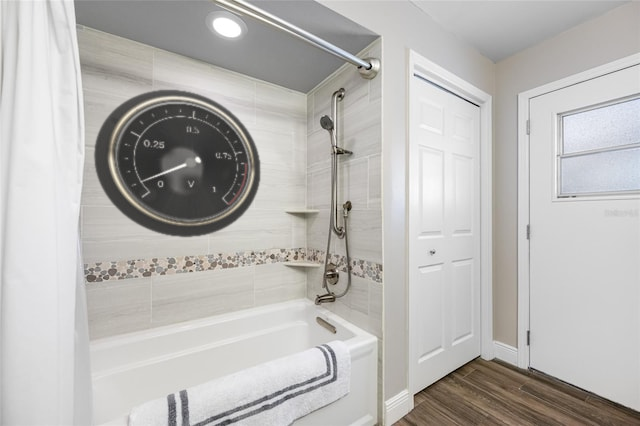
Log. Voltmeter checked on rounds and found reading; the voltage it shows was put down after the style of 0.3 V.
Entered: 0.05 V
